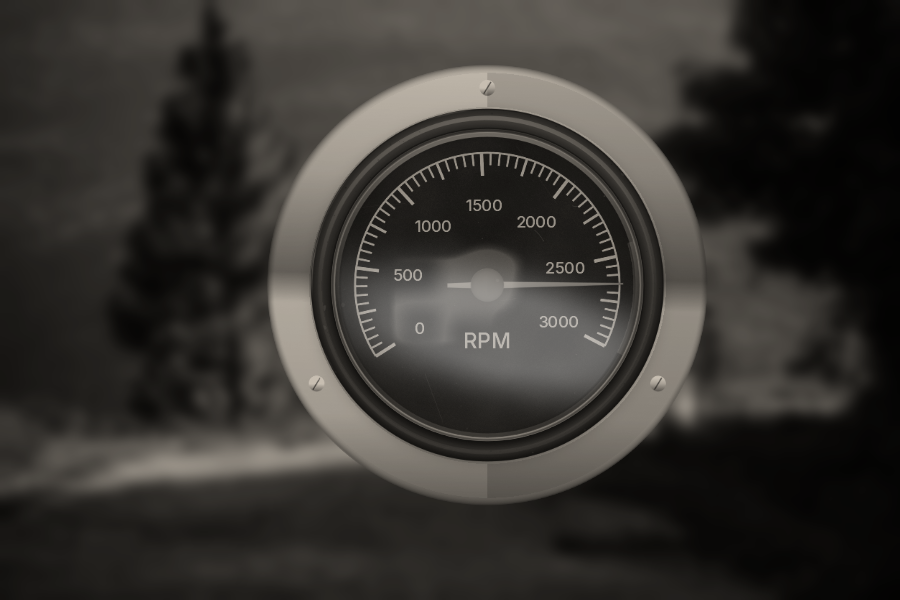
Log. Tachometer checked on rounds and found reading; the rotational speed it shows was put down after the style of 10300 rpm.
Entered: 2650 rpm
